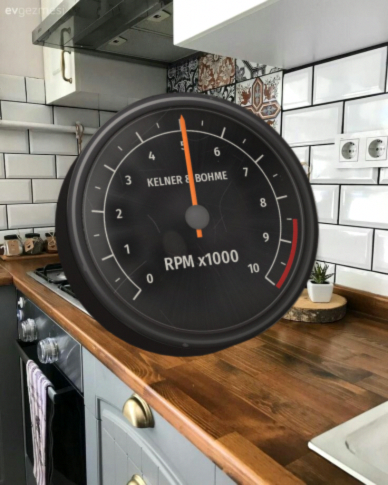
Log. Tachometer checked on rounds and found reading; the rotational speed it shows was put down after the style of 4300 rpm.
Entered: 5000 rpm
